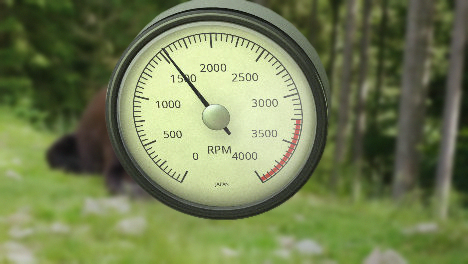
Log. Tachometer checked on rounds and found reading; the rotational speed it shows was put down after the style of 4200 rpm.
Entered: 1550 rpm
